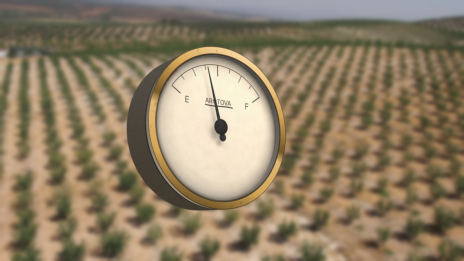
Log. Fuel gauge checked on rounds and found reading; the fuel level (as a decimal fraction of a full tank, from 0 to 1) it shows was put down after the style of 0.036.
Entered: 0.375
